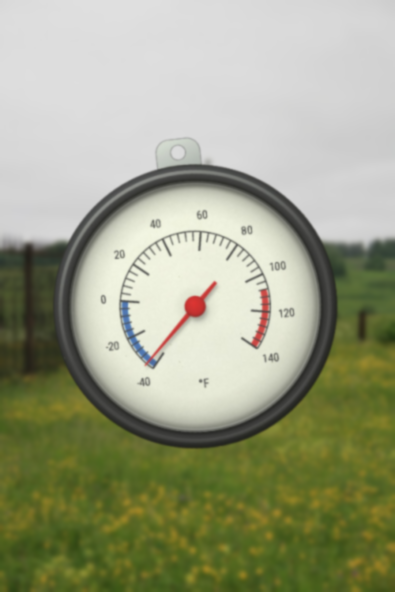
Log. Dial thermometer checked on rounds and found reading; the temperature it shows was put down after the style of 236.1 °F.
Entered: -36 °F
